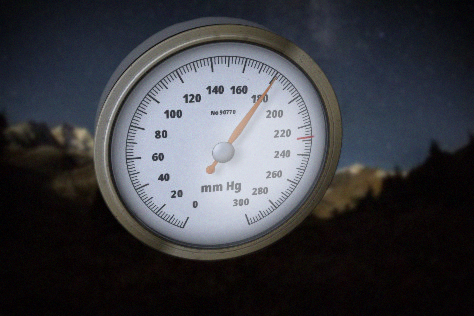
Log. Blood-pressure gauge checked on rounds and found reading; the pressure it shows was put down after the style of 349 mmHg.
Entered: 180 mmHg
